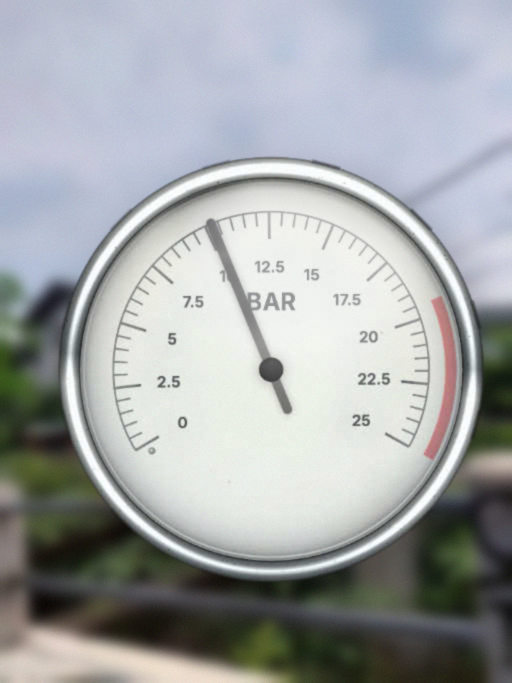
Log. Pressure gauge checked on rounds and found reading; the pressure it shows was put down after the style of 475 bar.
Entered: 10.25 bar
